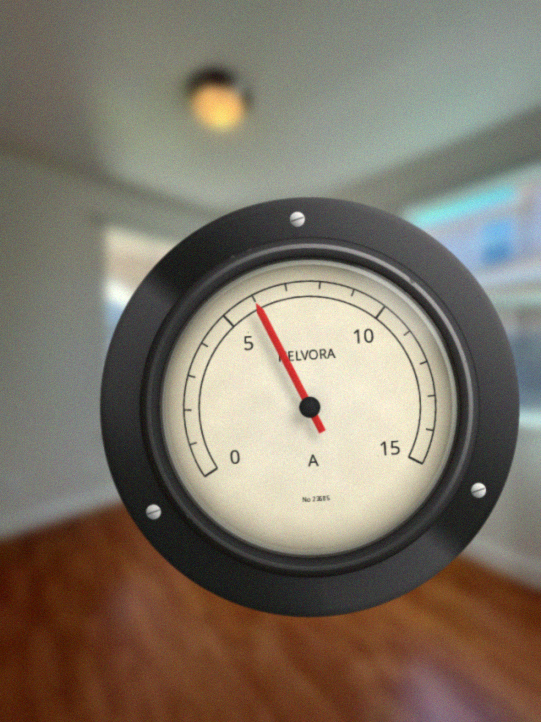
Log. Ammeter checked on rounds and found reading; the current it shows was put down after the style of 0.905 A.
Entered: 6 A
